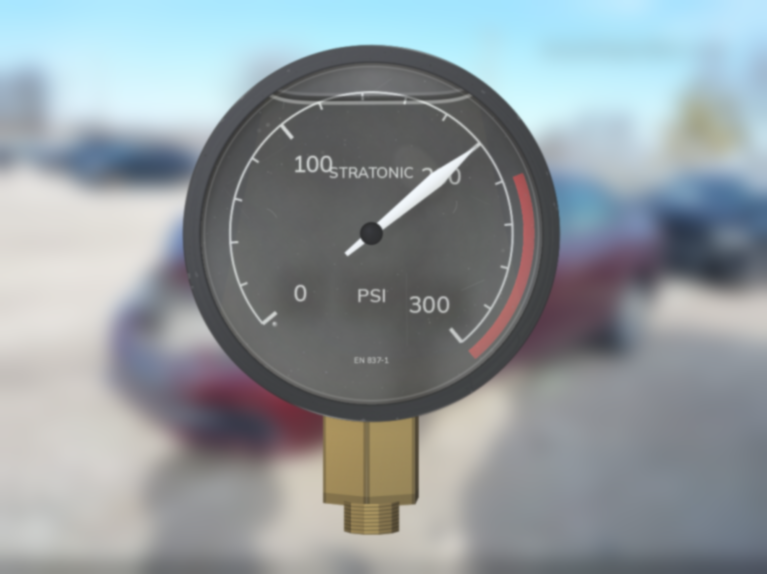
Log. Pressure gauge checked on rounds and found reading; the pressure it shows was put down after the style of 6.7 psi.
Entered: 200 psi
